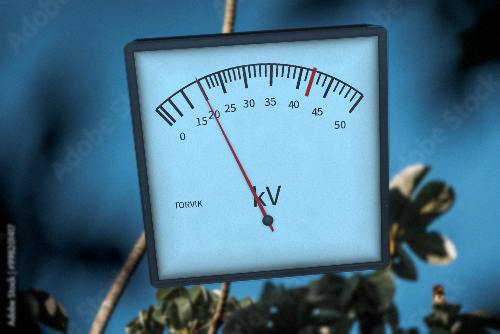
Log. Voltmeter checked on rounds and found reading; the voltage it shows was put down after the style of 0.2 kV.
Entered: 20 kV
